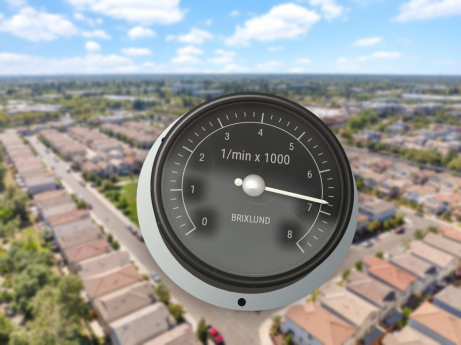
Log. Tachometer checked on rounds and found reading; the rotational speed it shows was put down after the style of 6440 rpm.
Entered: 6800 rpm
